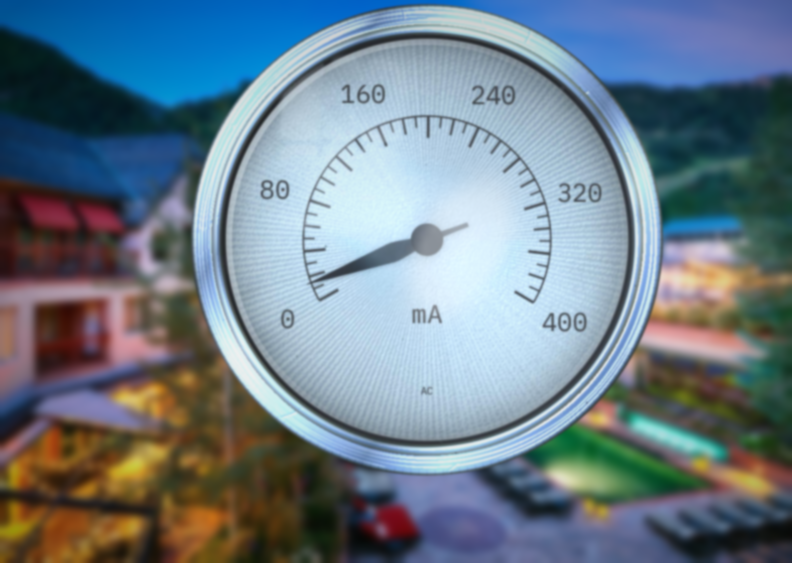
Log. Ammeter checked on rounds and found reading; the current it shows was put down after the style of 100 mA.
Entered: 15 mA
